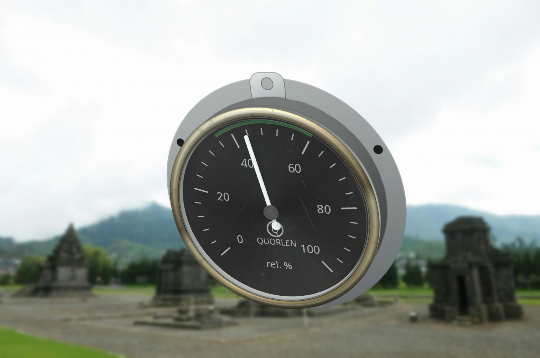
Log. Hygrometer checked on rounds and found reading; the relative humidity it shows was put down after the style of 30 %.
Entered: 44 %
